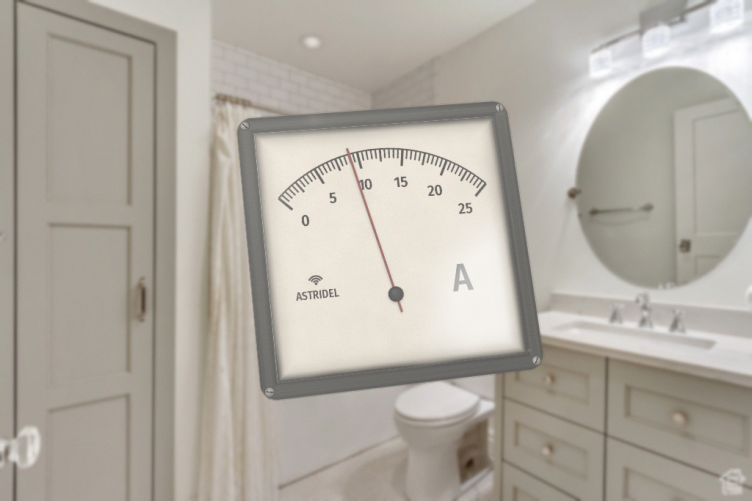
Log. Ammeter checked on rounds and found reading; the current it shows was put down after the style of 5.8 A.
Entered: 9 A
